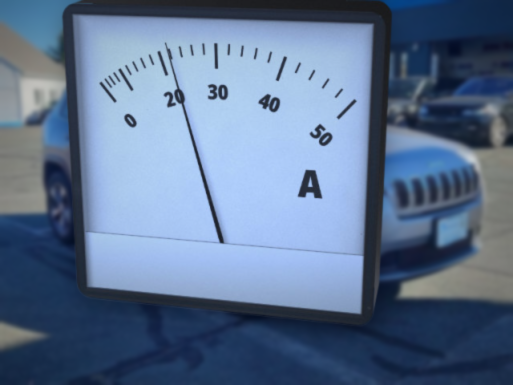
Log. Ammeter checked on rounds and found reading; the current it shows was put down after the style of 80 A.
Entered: 22 A
